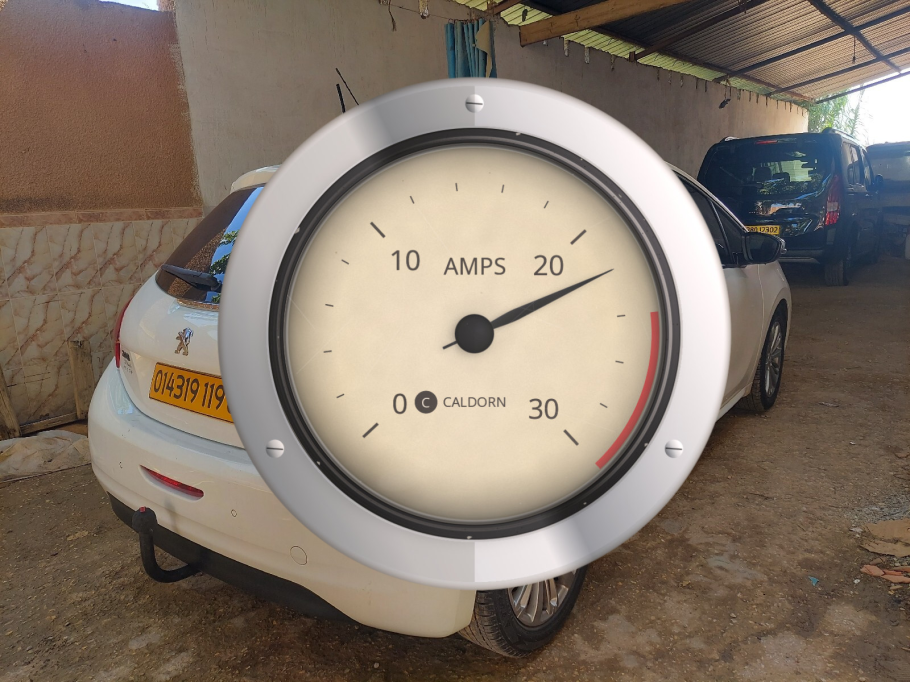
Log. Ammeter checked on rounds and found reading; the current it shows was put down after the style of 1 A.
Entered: 22 A
